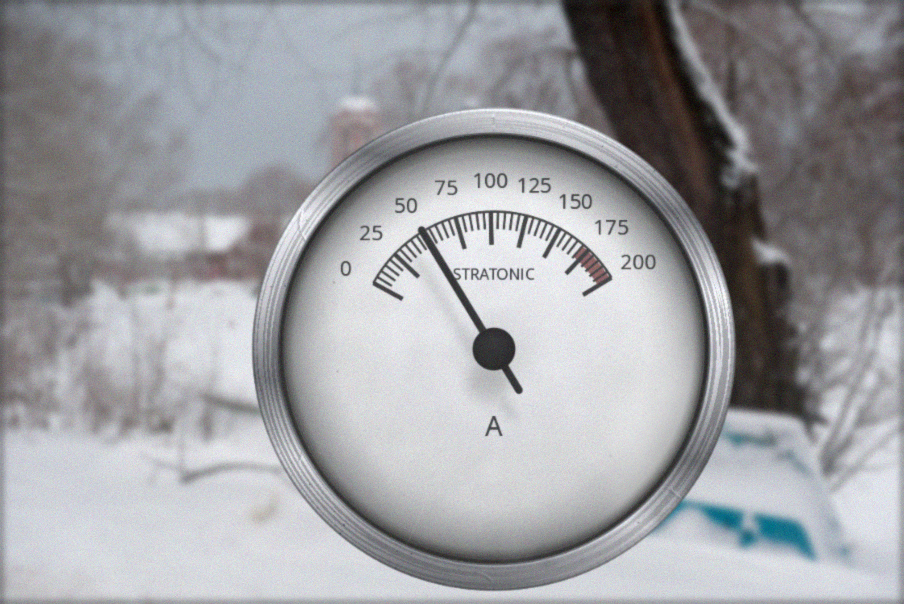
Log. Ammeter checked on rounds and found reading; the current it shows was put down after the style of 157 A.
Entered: 50 A
